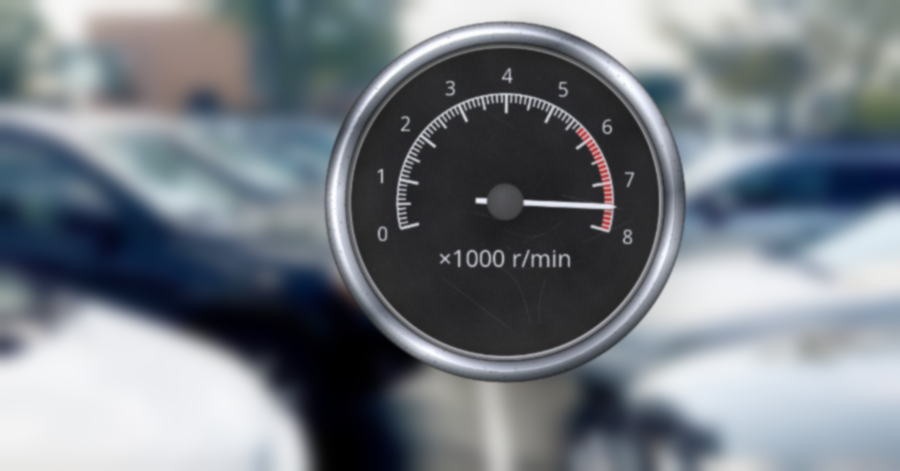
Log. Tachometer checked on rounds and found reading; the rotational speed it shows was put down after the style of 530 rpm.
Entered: 7500 rpm
